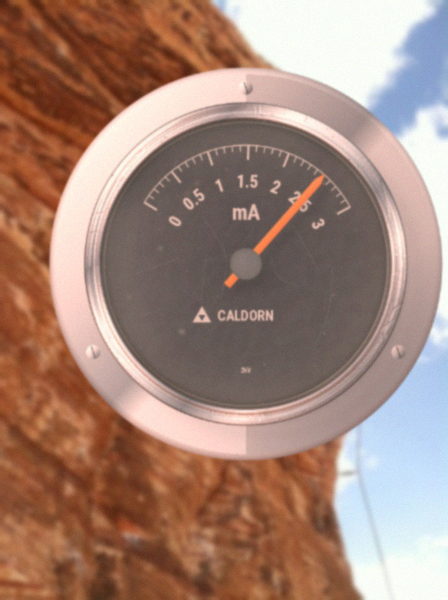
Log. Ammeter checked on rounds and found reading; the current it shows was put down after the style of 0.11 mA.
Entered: 2.5 mA
